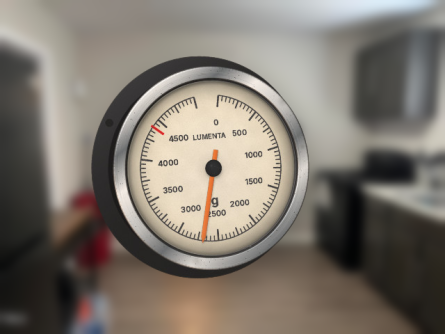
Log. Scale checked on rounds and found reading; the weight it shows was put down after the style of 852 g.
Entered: 2700 g
